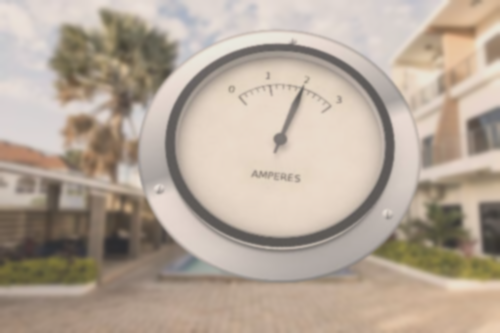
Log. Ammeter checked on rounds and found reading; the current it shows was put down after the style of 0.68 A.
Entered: 2 A
